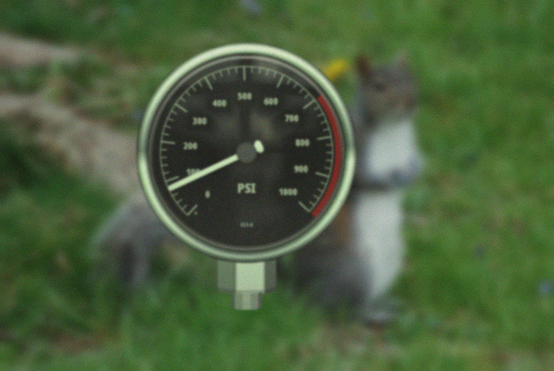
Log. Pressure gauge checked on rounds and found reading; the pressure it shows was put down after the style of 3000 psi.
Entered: 80 psi
